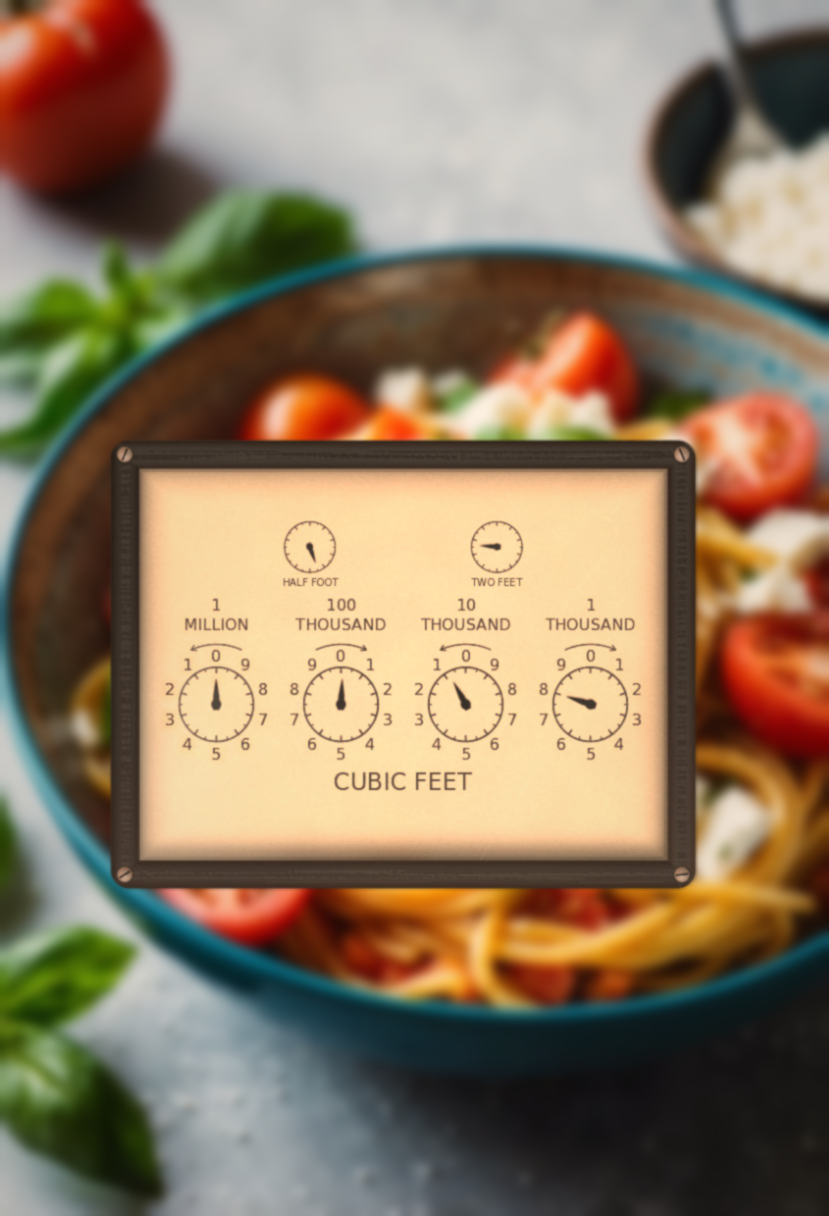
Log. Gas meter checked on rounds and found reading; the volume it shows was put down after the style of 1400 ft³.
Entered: 800 ft³
